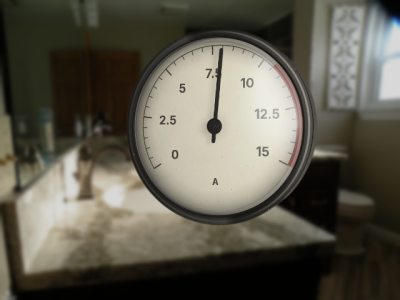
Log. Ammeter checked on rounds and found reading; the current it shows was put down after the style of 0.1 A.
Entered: 8 A
